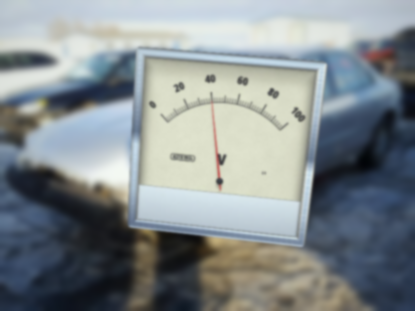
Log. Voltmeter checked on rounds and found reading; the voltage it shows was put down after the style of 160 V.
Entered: 40 V
